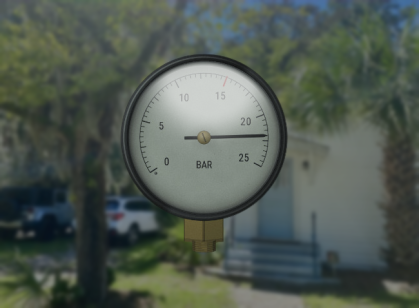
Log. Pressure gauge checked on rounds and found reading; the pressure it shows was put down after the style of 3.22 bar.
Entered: 22 bar
